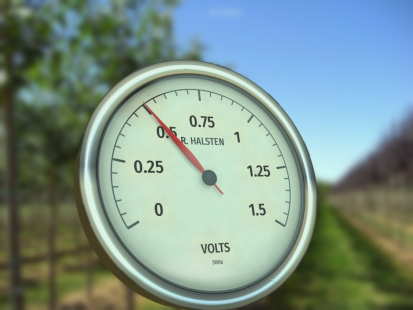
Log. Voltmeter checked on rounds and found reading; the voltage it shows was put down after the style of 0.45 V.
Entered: 0.5 V
